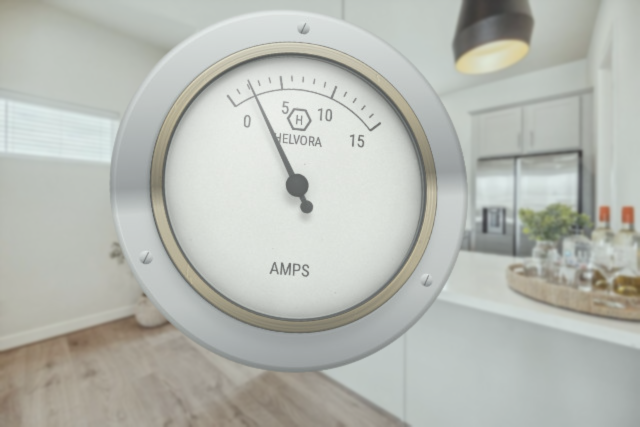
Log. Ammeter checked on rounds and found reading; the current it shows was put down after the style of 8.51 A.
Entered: 2 A
